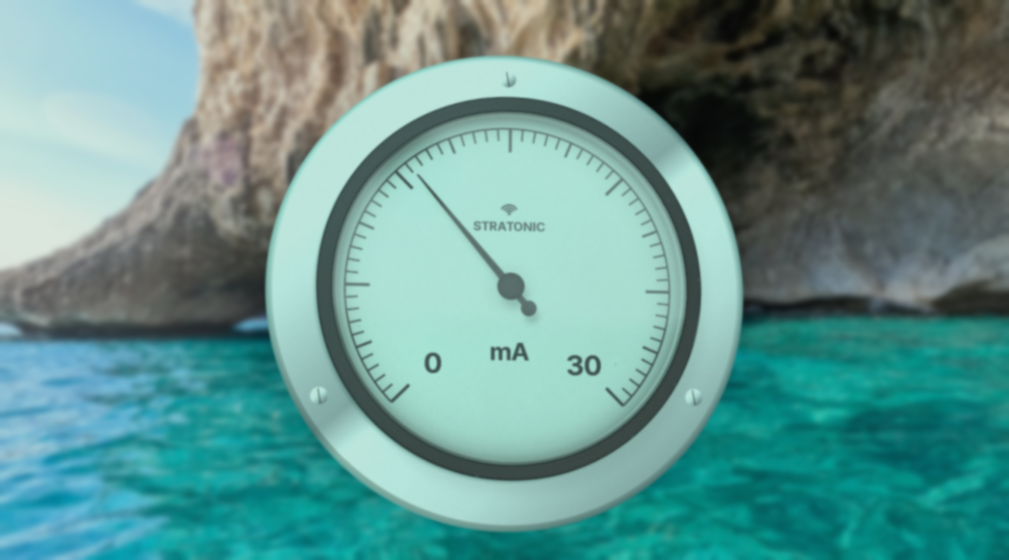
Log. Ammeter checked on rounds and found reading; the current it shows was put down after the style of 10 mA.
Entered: 10.5 mA
